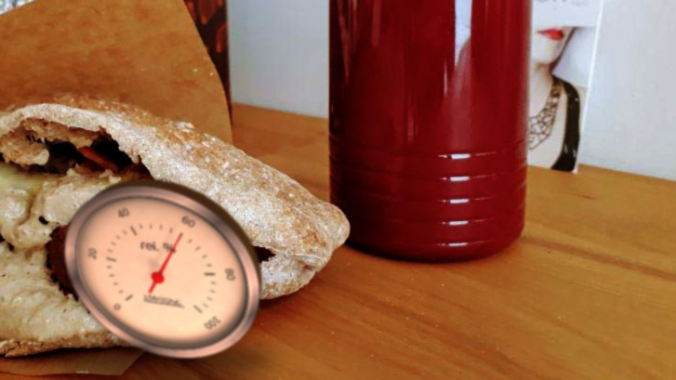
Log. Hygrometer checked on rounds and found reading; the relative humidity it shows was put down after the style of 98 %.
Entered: 60 %
